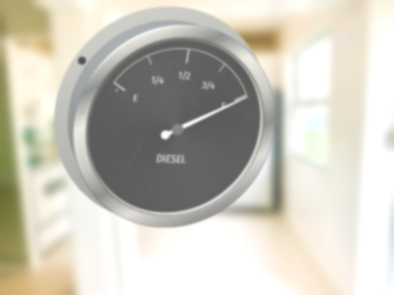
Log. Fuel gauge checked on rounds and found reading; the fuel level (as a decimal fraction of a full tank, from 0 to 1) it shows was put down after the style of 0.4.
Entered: 1
